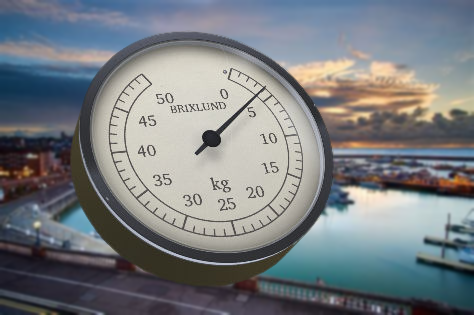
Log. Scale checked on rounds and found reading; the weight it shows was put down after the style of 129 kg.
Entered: 4 kg
